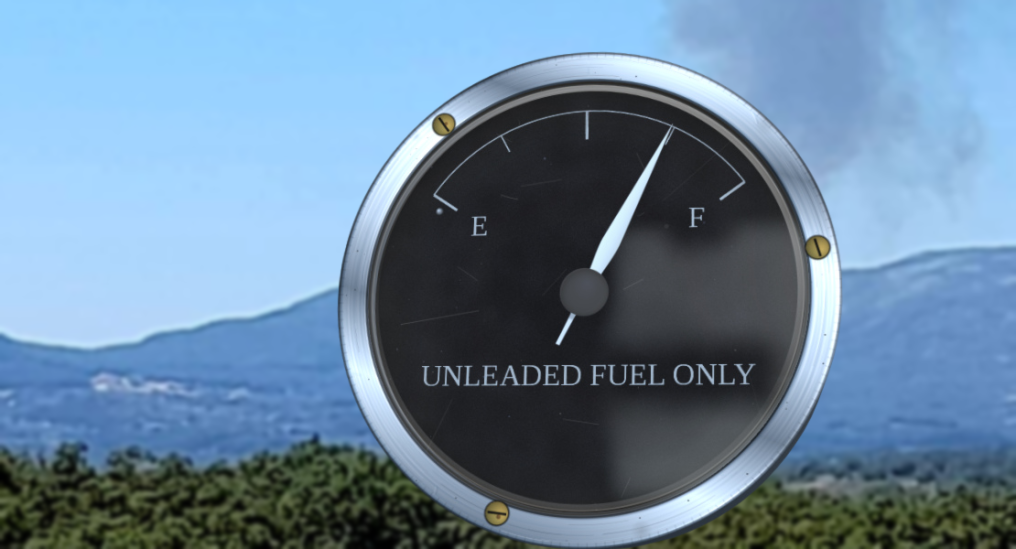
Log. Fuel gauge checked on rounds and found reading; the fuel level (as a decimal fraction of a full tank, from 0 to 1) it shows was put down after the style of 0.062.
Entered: 0.75
